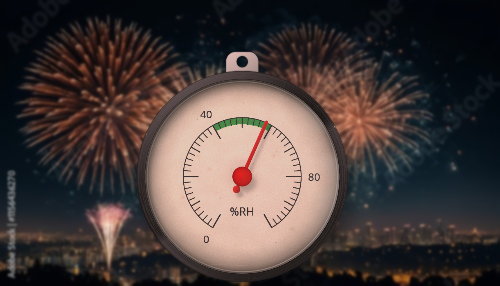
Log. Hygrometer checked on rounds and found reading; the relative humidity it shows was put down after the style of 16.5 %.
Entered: 58 %
